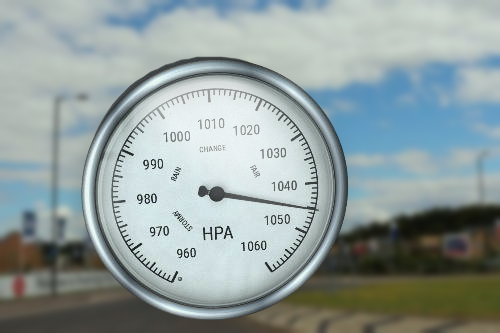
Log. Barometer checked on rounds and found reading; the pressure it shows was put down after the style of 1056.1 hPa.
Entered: 1045 hPa
